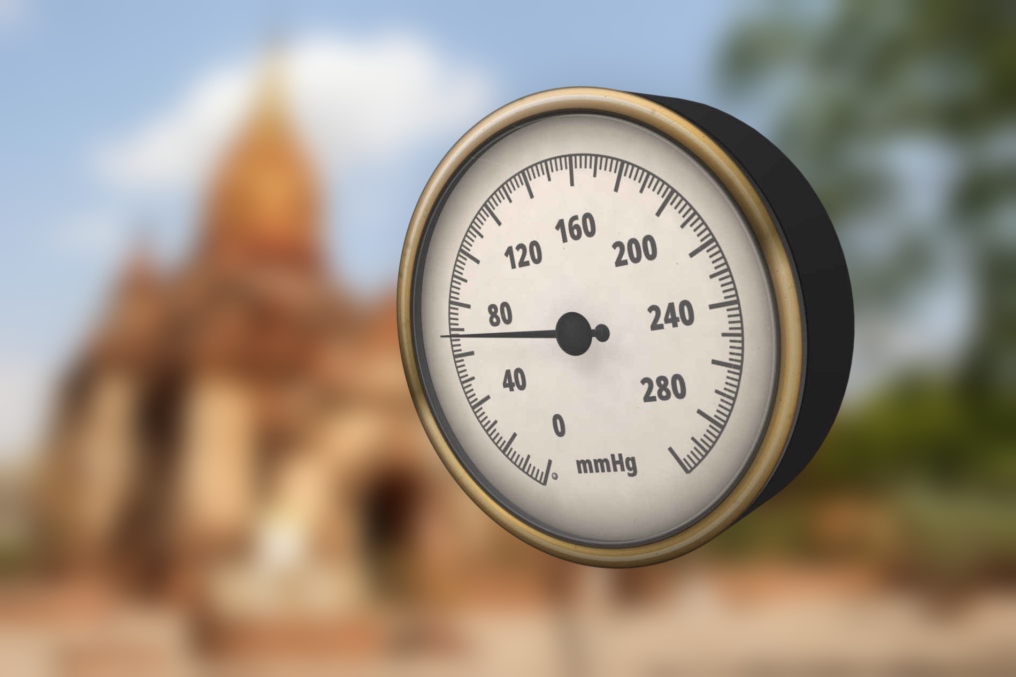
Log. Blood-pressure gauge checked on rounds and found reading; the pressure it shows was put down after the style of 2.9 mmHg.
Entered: 68 mmHg
